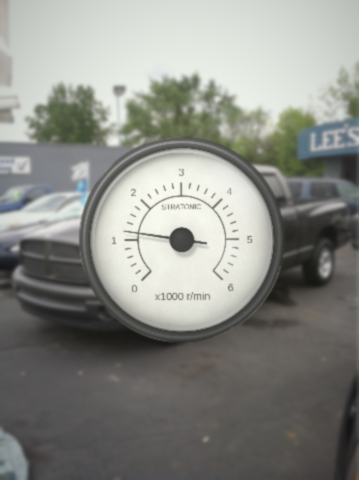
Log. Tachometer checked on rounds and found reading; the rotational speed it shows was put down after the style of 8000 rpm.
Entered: 1200 rpm
